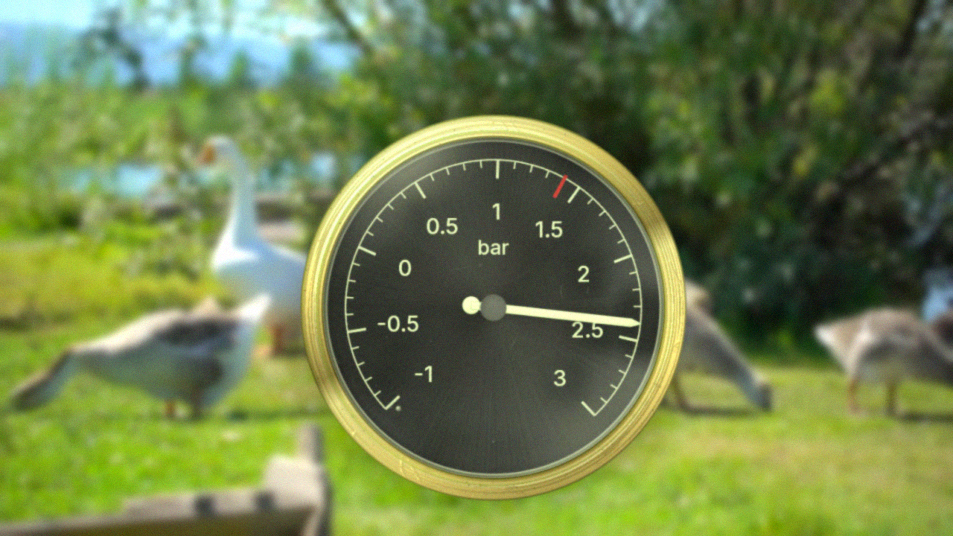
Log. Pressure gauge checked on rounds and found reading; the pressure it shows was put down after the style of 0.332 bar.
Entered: 2.4 bar
